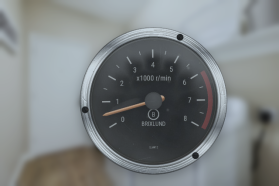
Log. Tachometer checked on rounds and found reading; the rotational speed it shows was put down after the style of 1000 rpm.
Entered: 500 rpm
